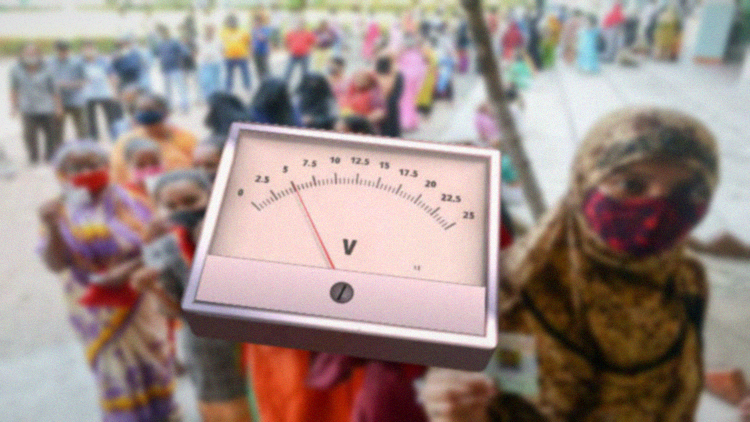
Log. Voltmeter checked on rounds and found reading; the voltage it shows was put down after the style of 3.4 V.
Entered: 5 V
